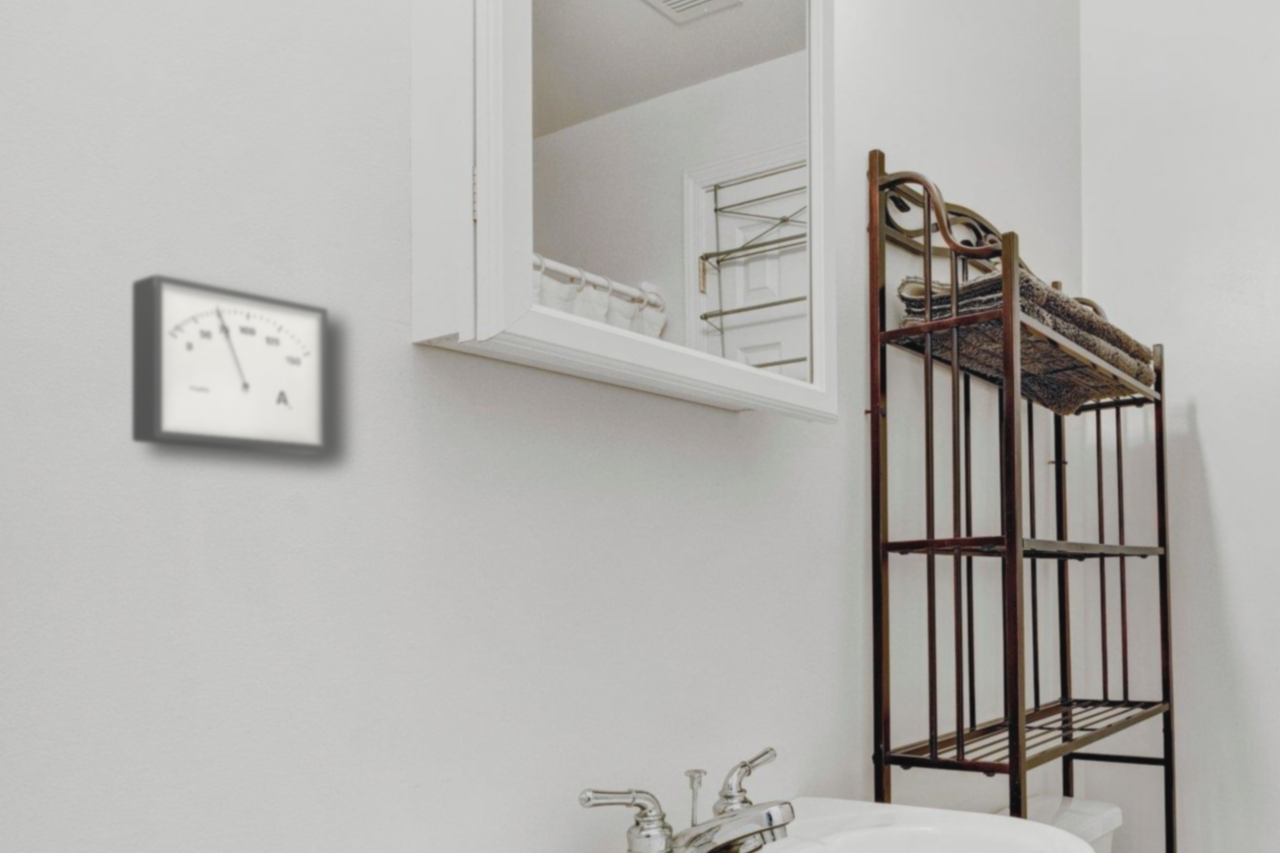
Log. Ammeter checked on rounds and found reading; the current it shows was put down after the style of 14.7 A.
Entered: 75 A
